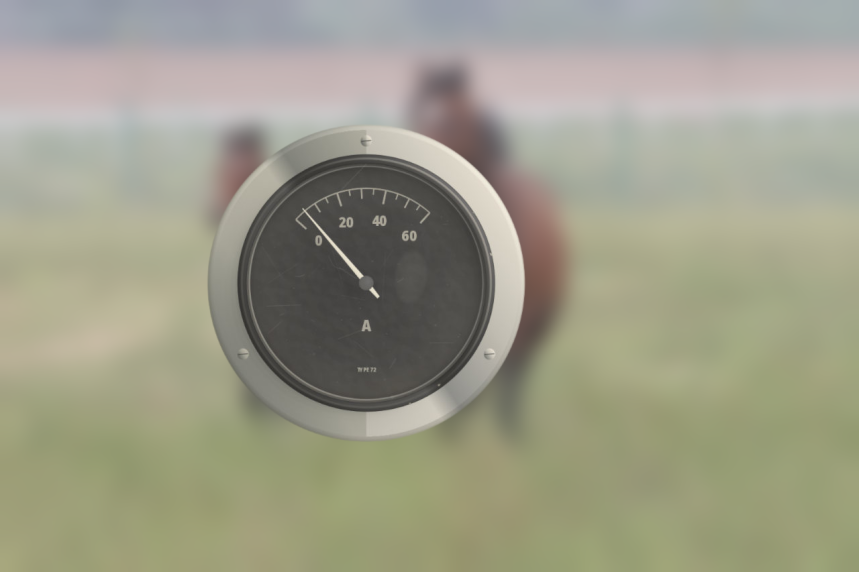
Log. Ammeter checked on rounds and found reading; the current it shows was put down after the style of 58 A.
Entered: 5 A
